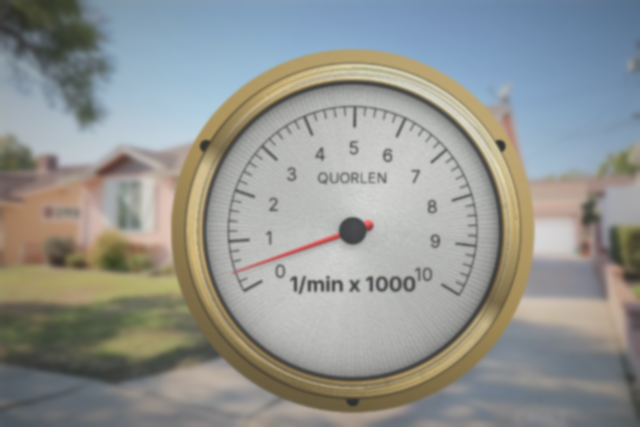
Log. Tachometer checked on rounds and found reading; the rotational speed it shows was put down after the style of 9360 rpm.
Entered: 400 rpm
